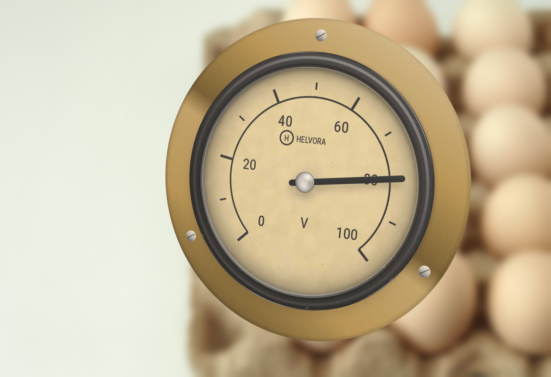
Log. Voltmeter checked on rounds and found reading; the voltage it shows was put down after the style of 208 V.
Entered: 80 V
